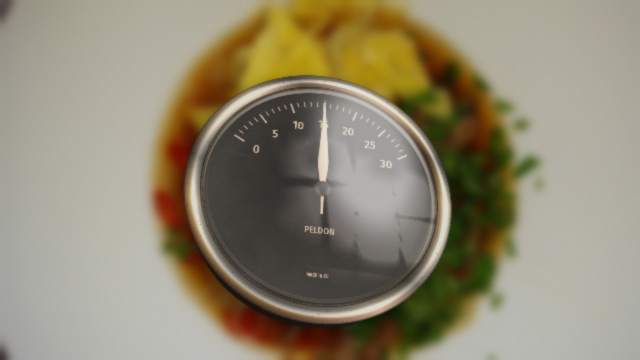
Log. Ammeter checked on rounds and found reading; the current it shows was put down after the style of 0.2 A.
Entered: 15 A
